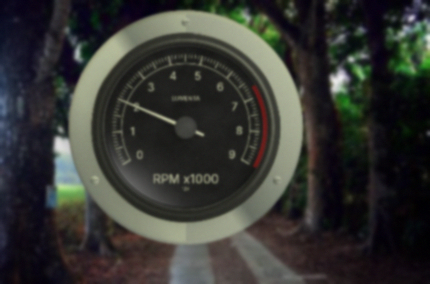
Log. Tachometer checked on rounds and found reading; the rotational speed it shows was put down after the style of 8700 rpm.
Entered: 2000 rpm
